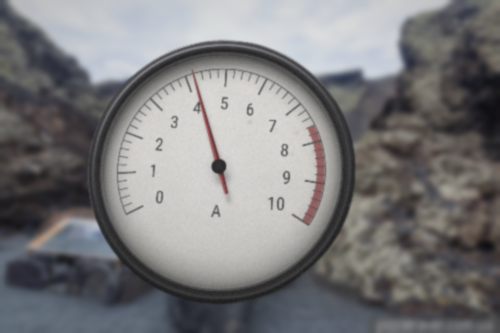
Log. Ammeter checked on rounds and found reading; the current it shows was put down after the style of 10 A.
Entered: 4.2 A
